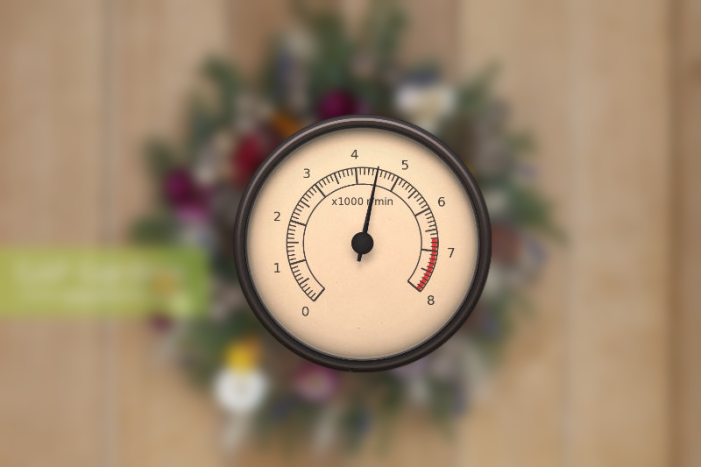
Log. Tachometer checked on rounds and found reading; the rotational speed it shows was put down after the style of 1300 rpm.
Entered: 4500 rpm
